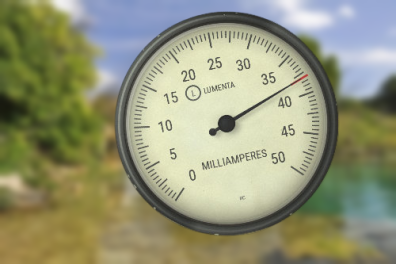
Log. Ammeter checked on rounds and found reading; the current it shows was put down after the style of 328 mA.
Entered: 38 mA
